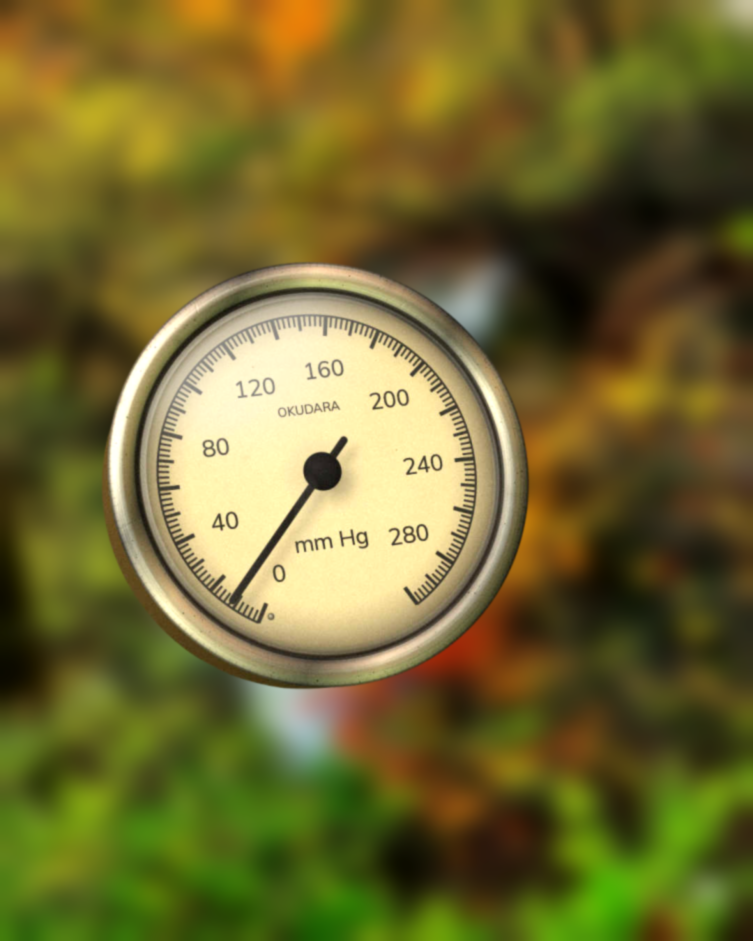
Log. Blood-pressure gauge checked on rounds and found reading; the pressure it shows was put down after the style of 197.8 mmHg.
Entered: 12 mmHg
